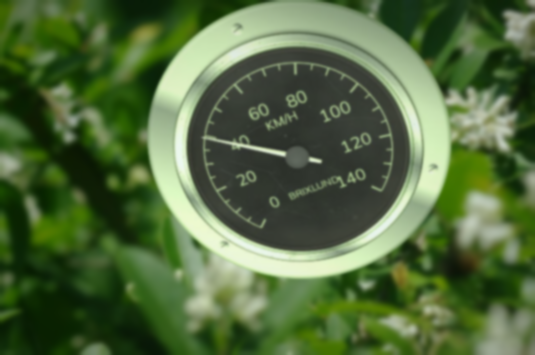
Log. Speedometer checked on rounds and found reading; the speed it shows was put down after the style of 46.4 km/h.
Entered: 40 km/h
